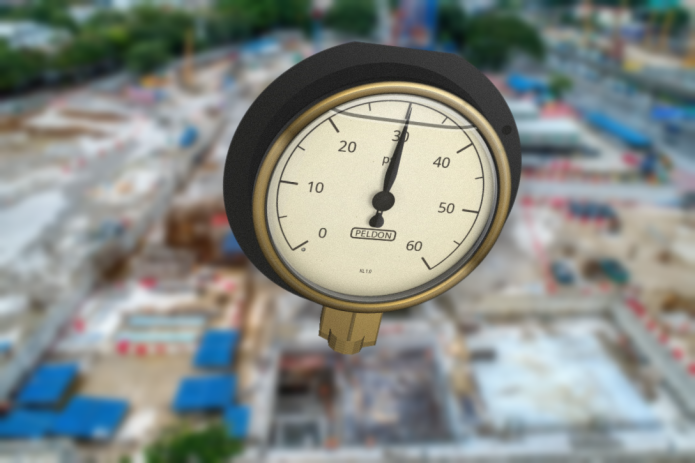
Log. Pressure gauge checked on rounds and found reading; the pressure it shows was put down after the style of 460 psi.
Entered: 30 psi
